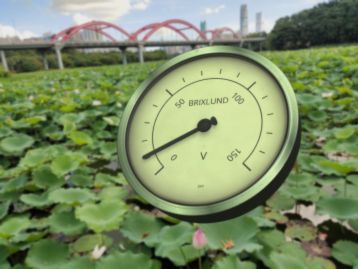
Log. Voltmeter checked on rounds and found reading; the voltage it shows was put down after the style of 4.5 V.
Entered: 10 V
